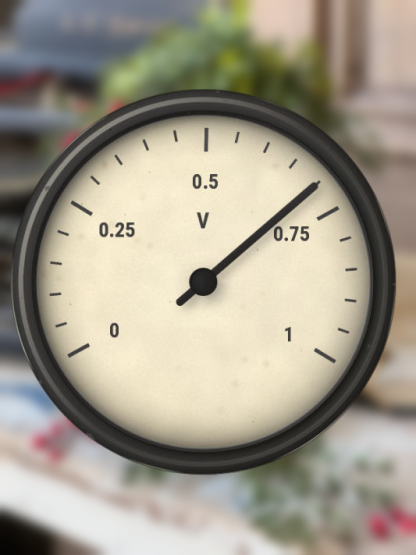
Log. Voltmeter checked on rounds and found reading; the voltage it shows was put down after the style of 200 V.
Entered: 0.7 V
